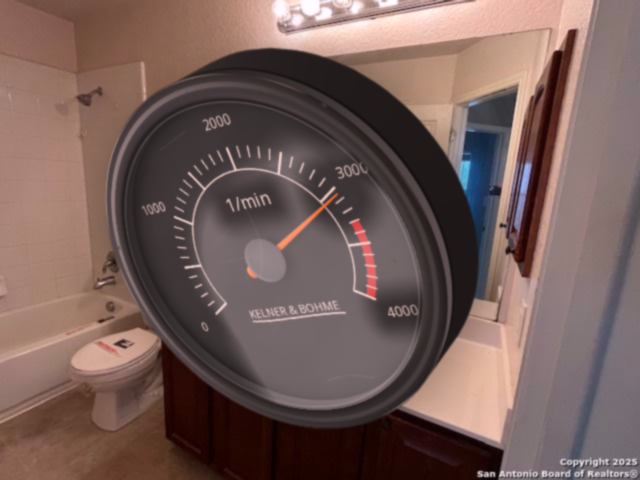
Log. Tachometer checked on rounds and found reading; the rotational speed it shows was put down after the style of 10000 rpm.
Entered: 3050 rpm
